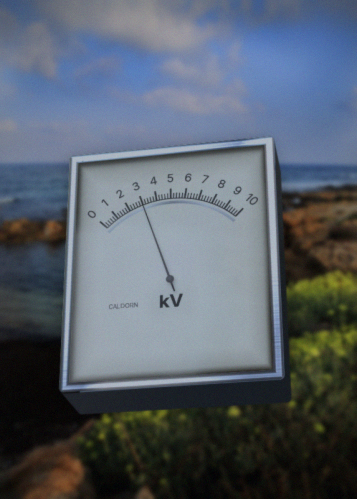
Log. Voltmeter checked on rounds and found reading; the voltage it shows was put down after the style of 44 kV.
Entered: 3 kV
